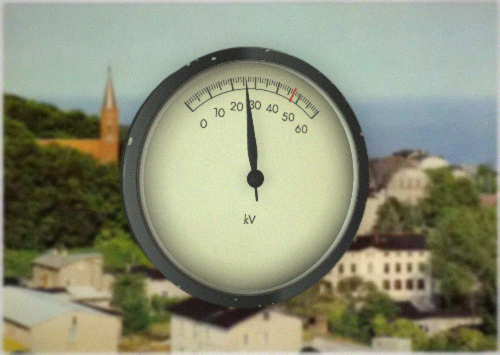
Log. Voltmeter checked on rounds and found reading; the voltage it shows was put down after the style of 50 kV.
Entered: 25 kV
